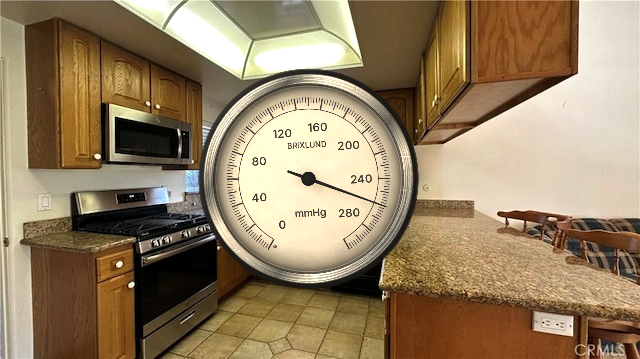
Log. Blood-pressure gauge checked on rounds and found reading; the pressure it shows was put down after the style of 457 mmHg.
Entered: 260 mmHg
